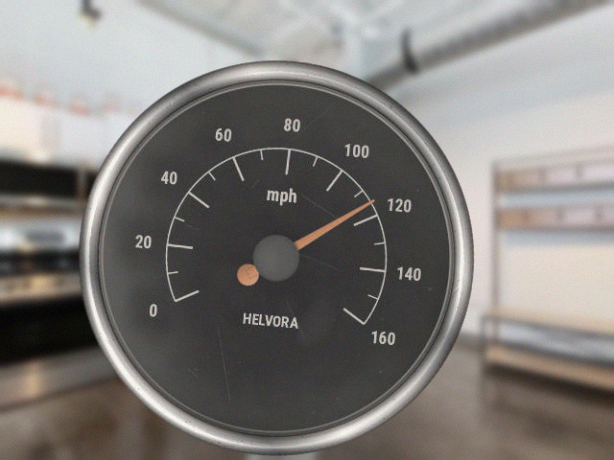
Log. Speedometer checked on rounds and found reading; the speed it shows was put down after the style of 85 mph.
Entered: 115 mph
